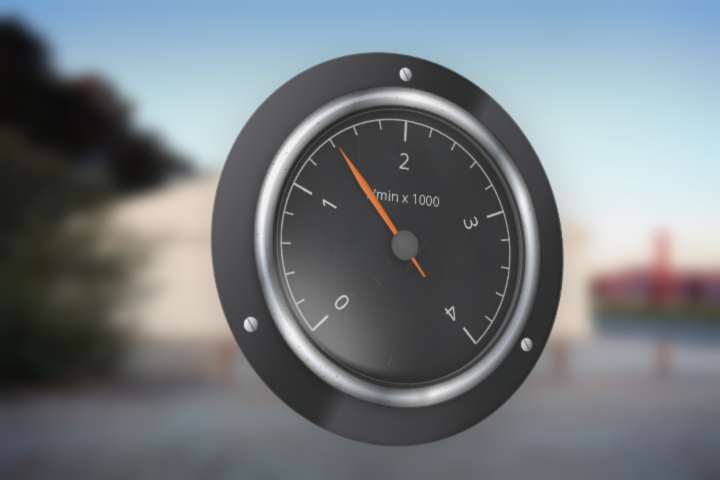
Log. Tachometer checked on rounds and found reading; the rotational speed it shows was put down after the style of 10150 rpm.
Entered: 1400 rpm
